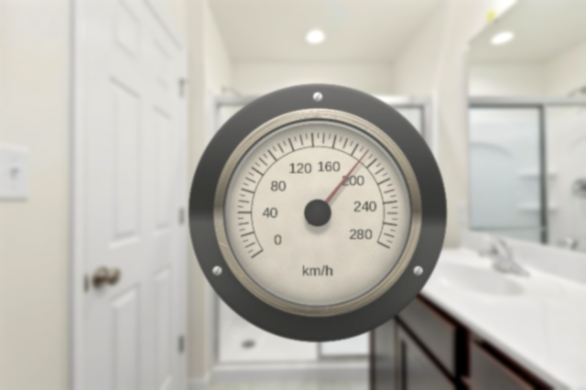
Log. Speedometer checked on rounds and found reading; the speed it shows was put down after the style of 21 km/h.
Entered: 190 km/h
